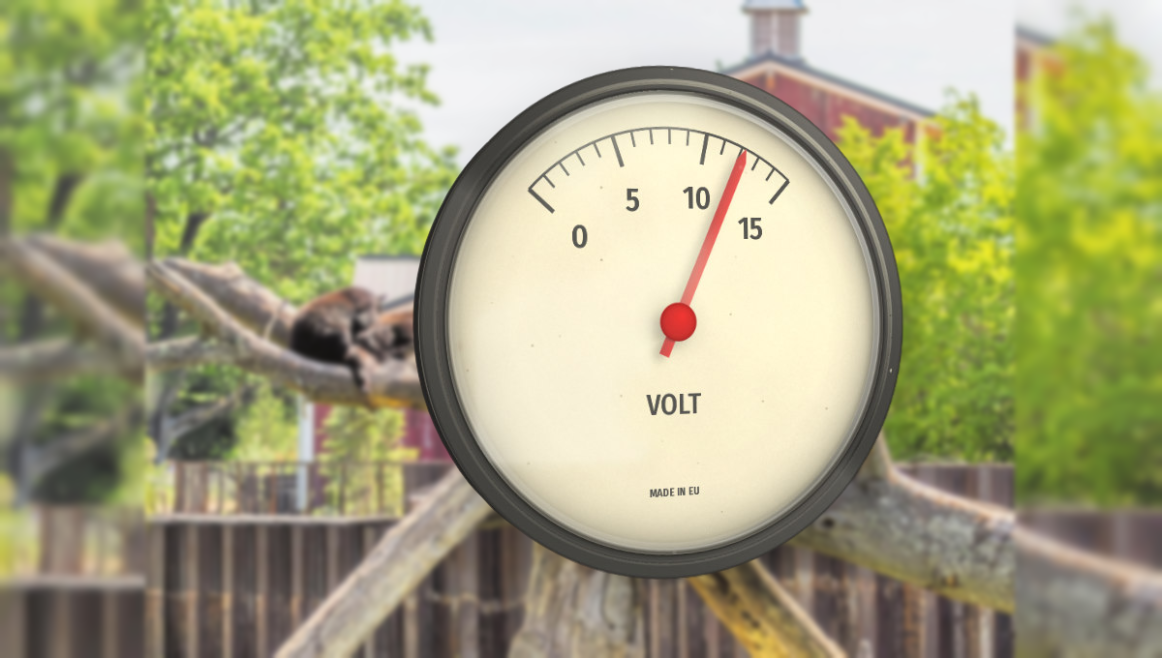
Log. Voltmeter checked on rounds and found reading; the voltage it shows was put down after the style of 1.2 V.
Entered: 12 V
